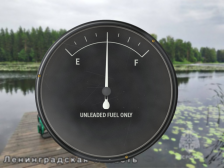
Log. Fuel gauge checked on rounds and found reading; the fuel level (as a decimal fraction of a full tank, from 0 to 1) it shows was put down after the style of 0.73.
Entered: 0.5
